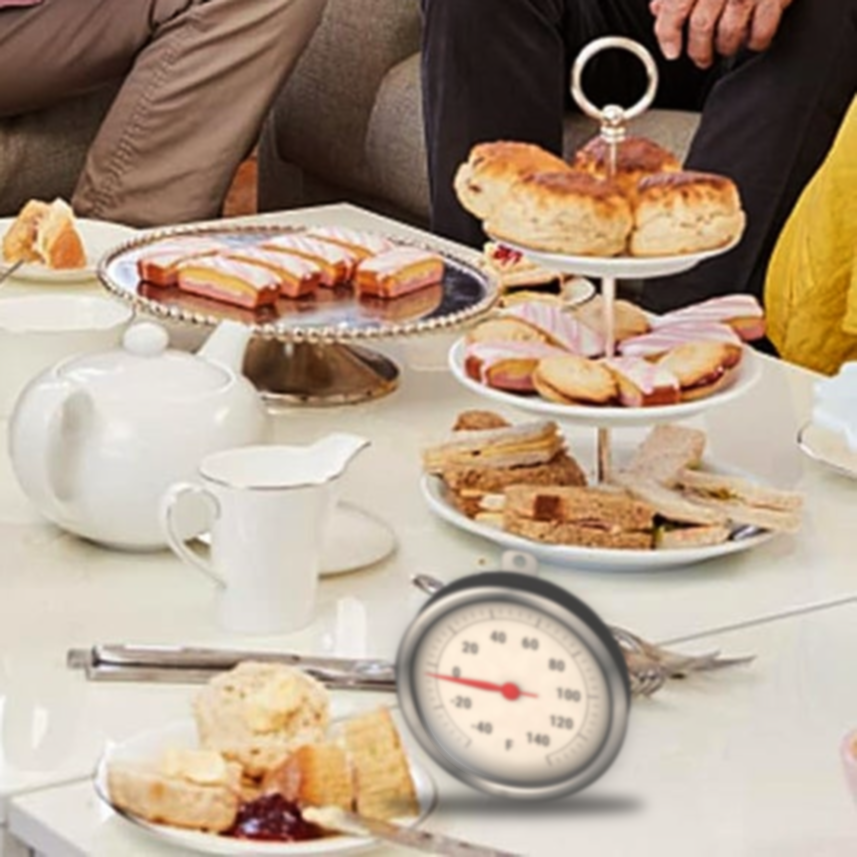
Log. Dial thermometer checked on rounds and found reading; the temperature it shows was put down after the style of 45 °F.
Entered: -4 °F
